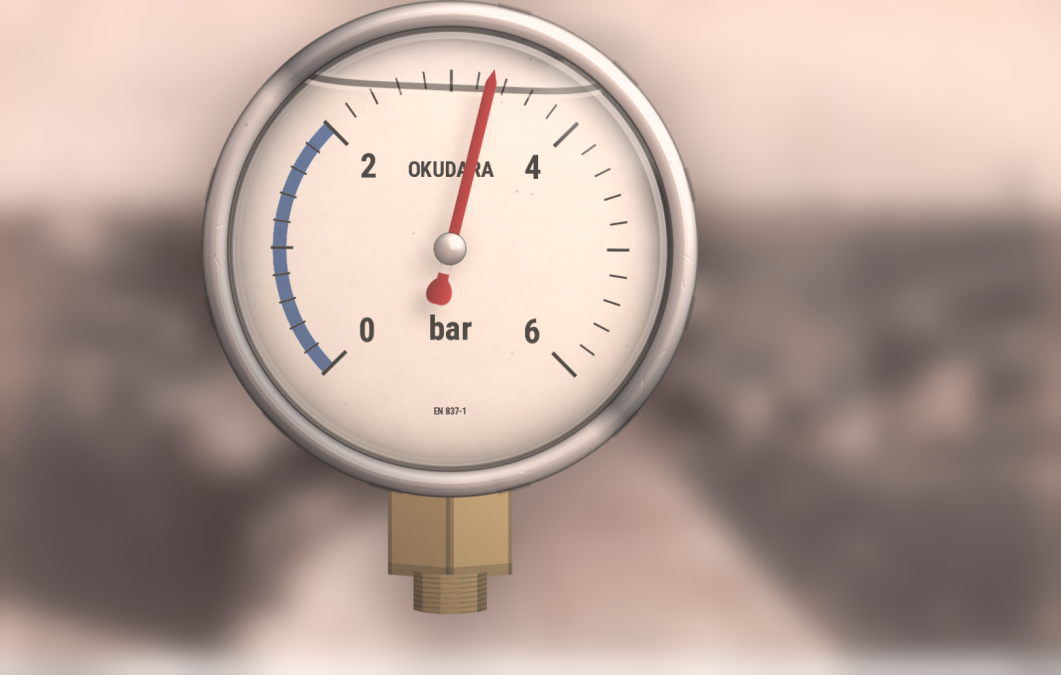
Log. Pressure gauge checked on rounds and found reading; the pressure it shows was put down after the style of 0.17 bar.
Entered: 3.3 bar
